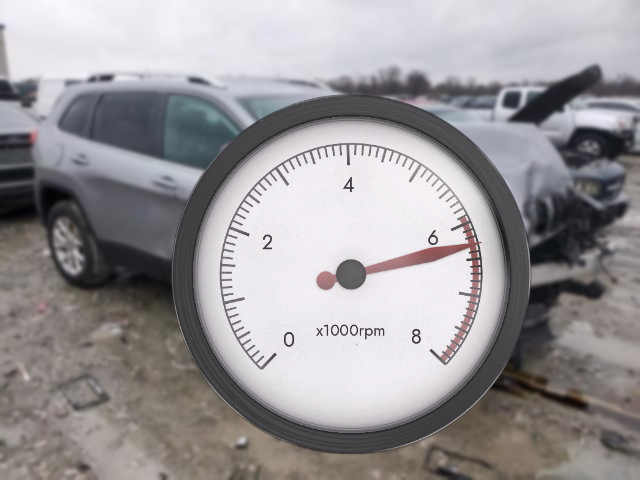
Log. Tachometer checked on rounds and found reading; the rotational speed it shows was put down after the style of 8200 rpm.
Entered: 6300 rpm
